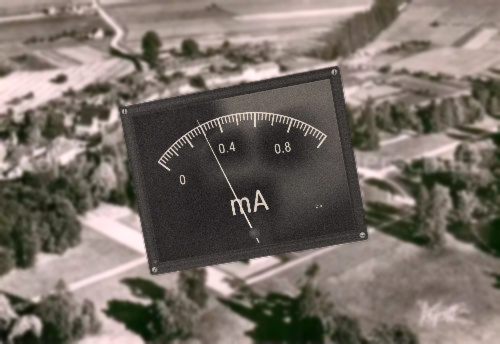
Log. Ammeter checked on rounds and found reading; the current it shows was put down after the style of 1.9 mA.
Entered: 0.3 mA
